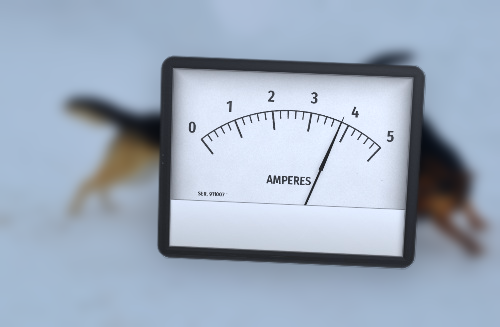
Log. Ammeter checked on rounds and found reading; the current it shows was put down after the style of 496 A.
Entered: 3.8 A
